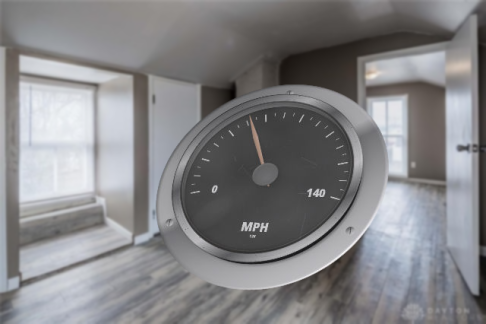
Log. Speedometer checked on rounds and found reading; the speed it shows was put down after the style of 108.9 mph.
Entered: 52.5 mph
